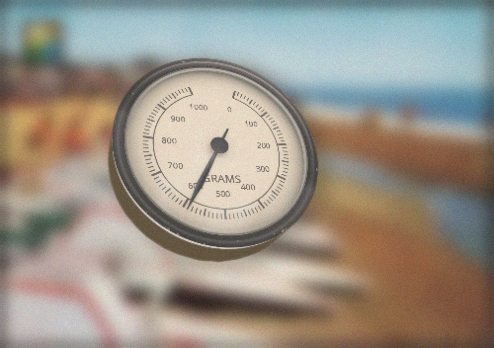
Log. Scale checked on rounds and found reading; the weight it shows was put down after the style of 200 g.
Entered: 590 g
